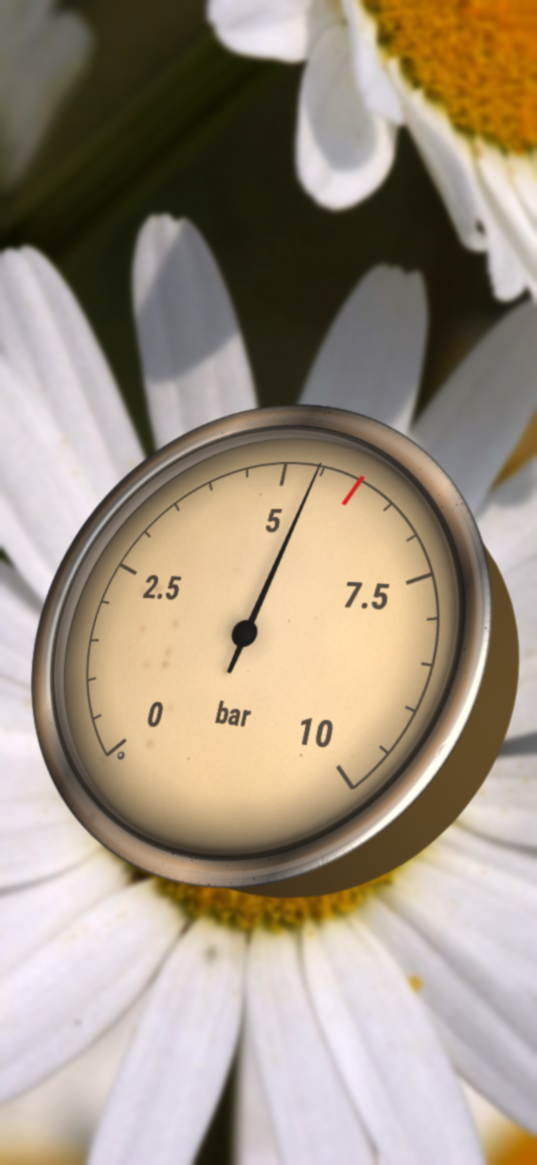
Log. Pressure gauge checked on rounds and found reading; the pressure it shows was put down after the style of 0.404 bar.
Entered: 5.5 bar
